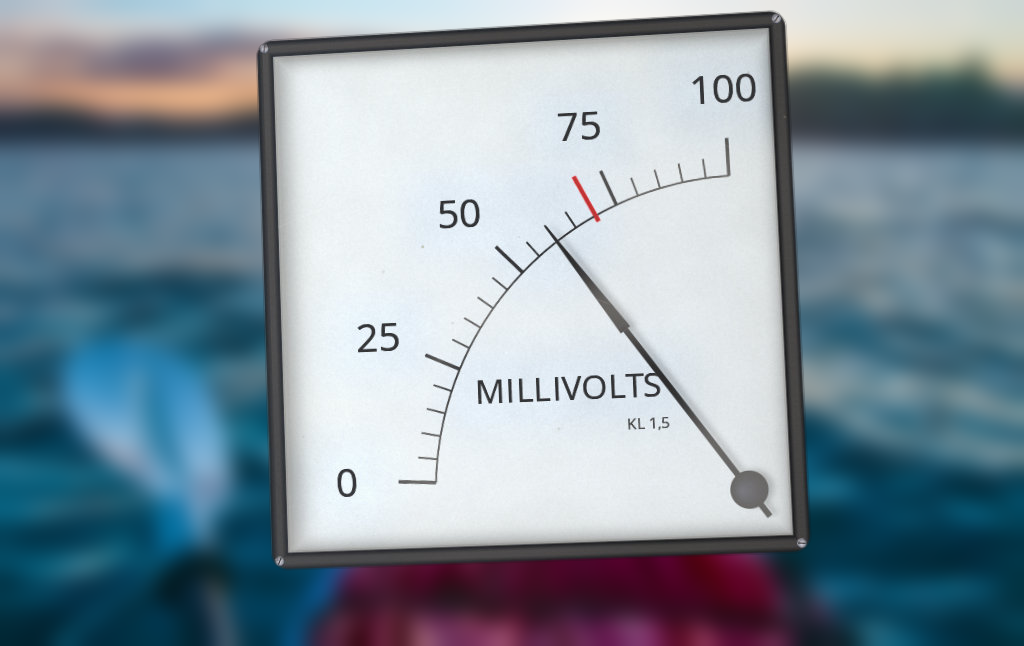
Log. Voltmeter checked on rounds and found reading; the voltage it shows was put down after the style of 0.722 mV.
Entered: 60 mV
